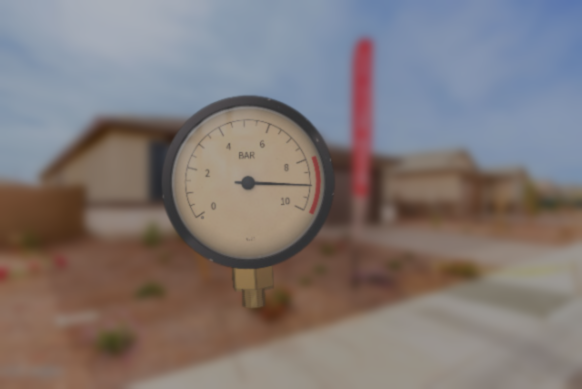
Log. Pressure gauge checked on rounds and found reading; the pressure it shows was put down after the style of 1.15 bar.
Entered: 9 bar
